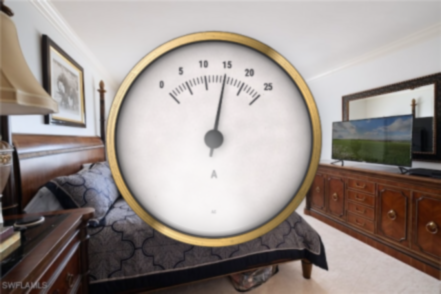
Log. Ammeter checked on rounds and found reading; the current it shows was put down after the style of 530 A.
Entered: 15 A
